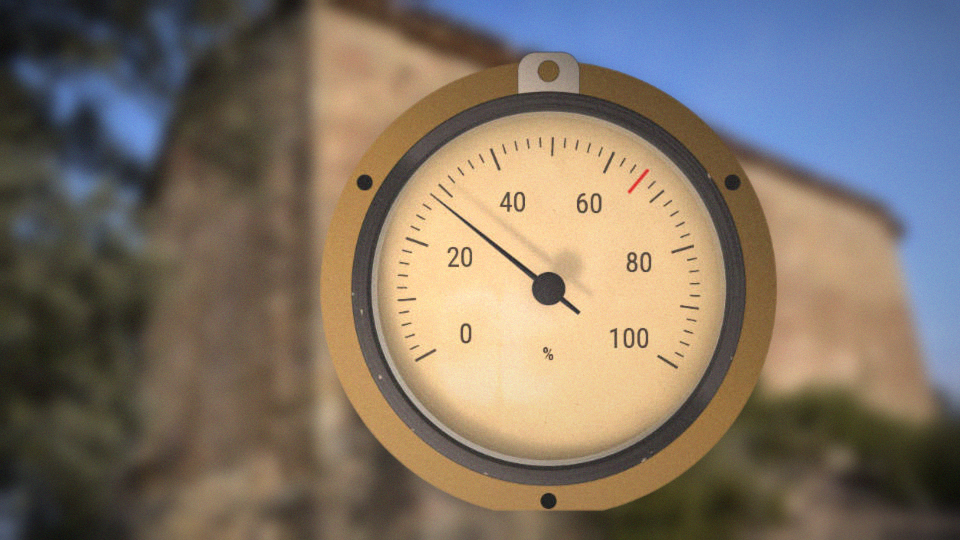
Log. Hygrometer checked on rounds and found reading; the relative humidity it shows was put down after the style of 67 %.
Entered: 28 %
